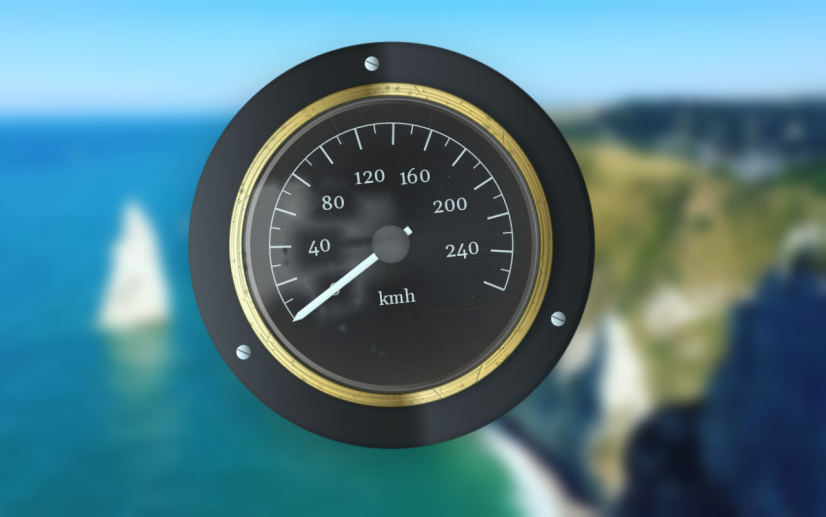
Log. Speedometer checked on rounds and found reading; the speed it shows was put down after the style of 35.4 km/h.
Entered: 0 km/h
